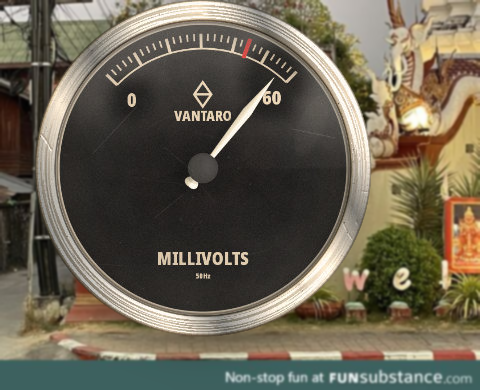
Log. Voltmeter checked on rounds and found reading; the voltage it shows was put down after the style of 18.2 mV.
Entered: 56 mV
